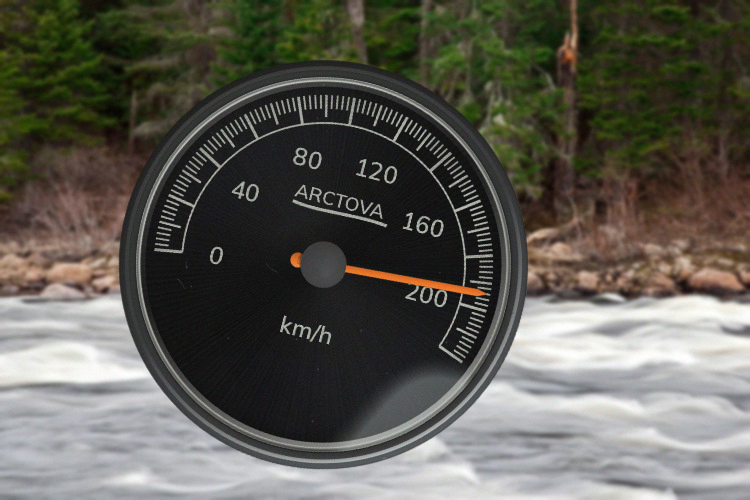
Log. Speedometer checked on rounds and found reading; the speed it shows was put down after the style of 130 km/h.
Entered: 194 km/h
